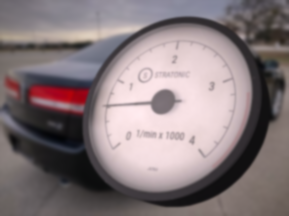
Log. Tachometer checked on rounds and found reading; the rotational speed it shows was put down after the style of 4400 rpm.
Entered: 600 rpm
